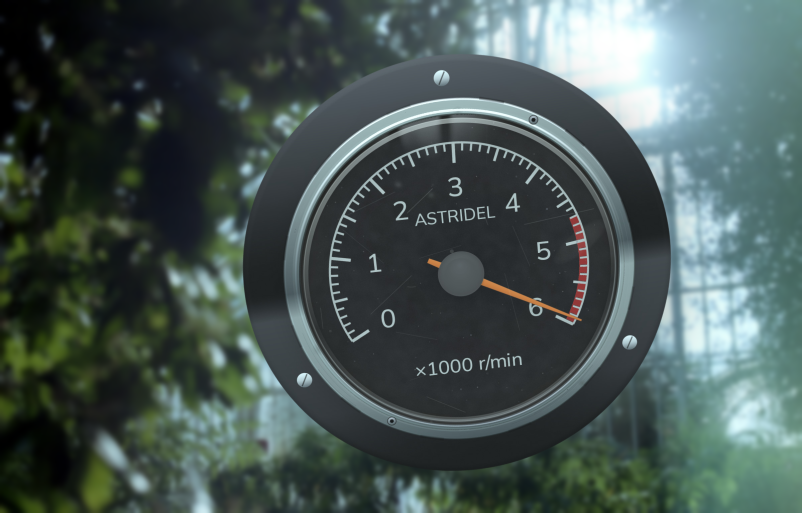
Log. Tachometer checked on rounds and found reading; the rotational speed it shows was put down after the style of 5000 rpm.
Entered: 5900 rpm
